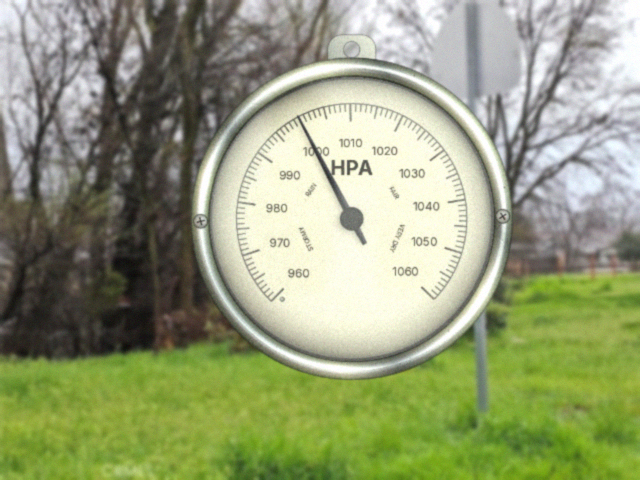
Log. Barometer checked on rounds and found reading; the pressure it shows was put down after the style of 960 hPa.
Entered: 1000 hPa
